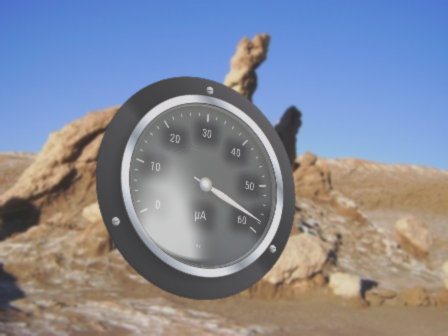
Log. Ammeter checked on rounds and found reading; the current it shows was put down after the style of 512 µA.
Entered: 58 µA
